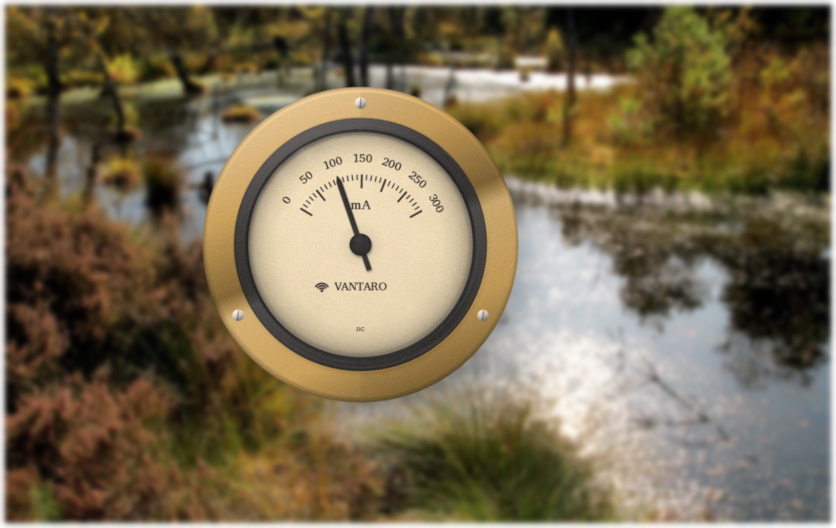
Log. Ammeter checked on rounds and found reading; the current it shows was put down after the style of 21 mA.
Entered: 100 mA
